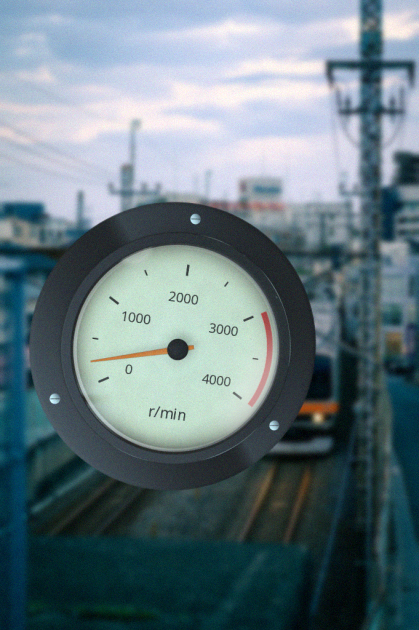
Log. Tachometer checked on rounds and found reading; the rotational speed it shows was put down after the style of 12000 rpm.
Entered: 250 rpm
